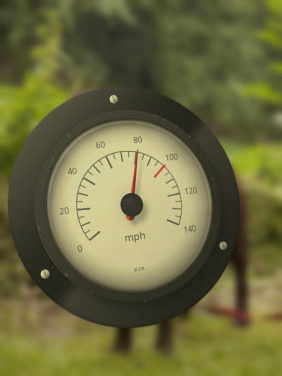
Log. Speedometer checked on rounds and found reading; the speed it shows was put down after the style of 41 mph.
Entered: 80 mph
